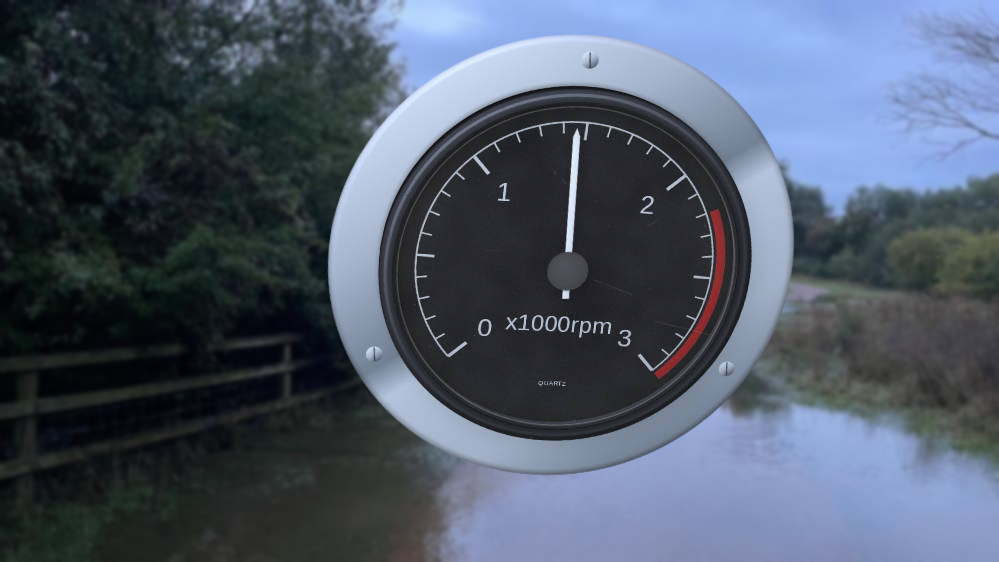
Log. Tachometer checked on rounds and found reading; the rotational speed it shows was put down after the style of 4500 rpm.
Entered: 1450 rpm
